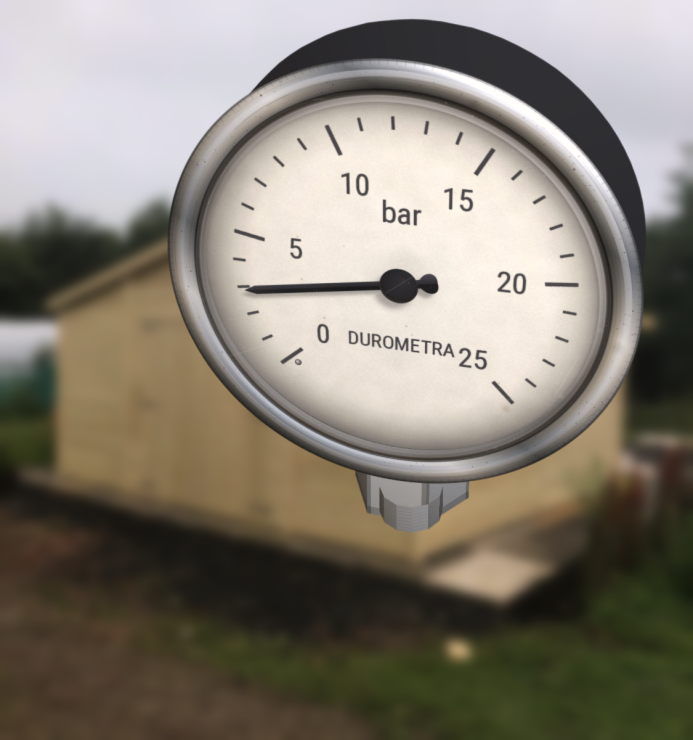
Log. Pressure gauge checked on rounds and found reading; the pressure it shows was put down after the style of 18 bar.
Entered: 3 bar
